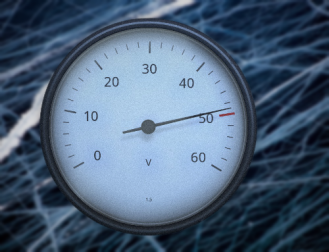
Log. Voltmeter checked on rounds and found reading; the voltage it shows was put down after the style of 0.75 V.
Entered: 49 V
